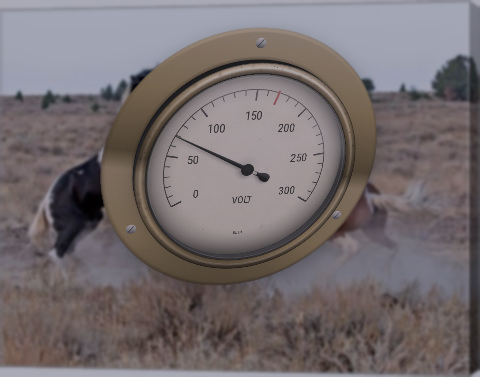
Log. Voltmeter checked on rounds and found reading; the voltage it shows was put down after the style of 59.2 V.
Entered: 70 V
